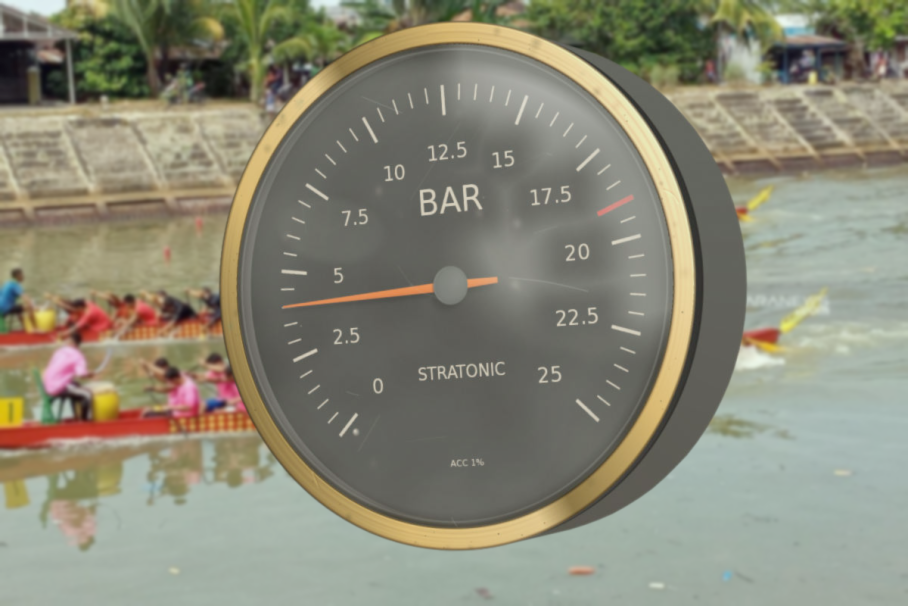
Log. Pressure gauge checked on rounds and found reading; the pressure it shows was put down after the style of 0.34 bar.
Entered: 4 bar
